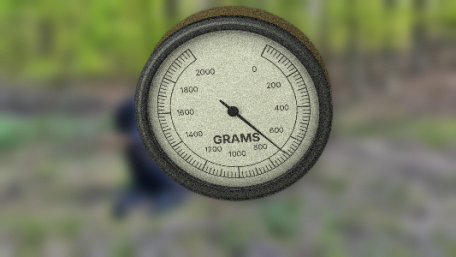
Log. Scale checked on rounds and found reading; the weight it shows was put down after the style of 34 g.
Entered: 700 g
